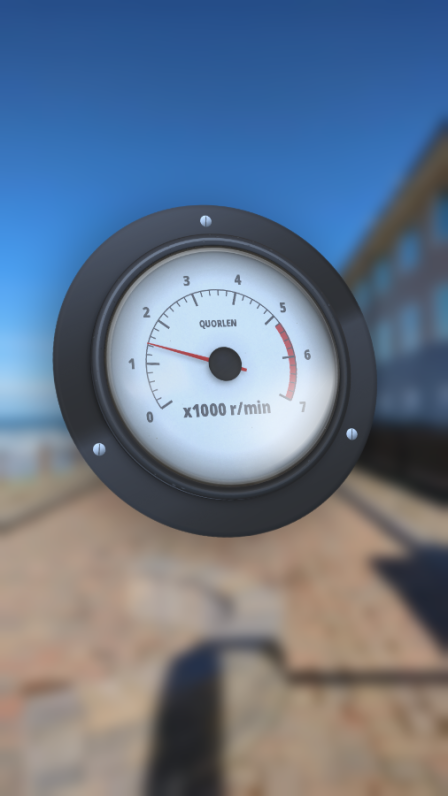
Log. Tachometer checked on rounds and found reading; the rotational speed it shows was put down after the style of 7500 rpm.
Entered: 1400 rpm
